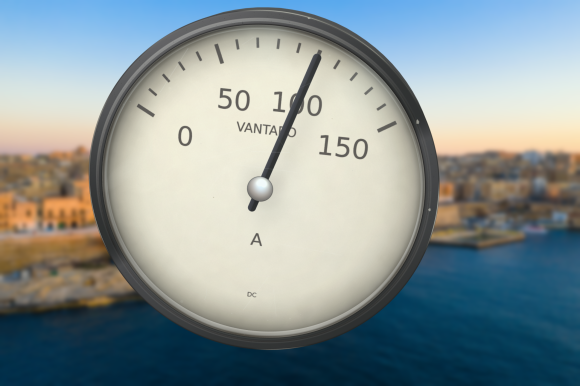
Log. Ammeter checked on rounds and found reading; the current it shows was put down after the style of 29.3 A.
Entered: 100 A
